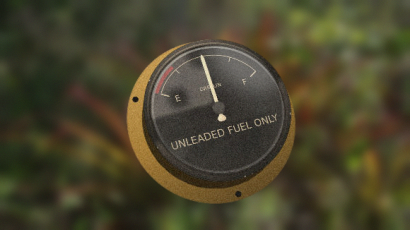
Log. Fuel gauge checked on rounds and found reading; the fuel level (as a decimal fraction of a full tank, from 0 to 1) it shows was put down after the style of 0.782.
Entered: 0.5
